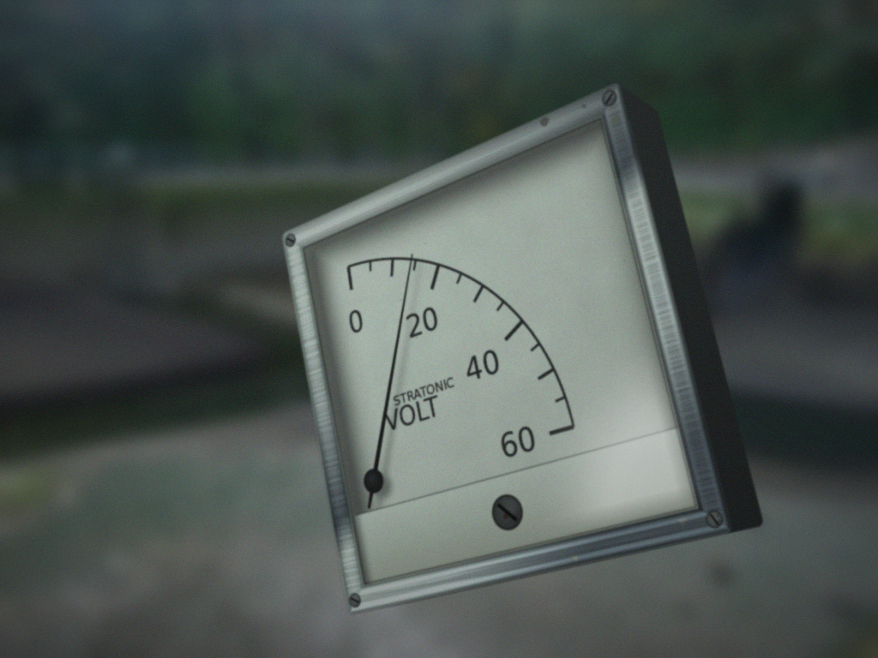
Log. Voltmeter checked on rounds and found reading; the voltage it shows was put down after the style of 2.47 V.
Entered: 15 V
